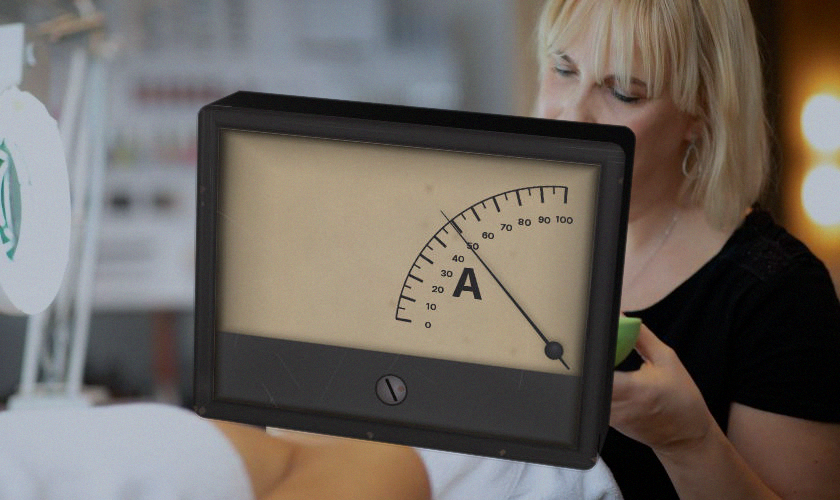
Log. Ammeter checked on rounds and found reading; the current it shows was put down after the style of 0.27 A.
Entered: 50 A
